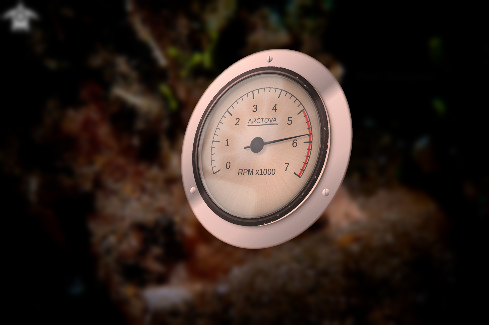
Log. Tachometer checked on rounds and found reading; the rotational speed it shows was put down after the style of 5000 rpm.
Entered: 5800 rpm
